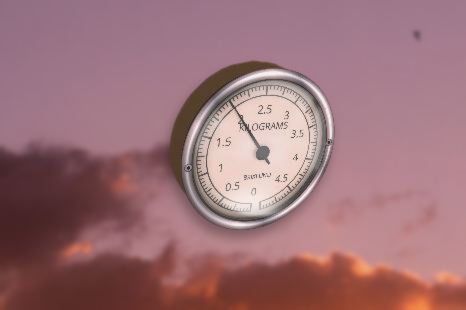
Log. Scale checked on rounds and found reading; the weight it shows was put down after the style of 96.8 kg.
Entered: 2 kg
